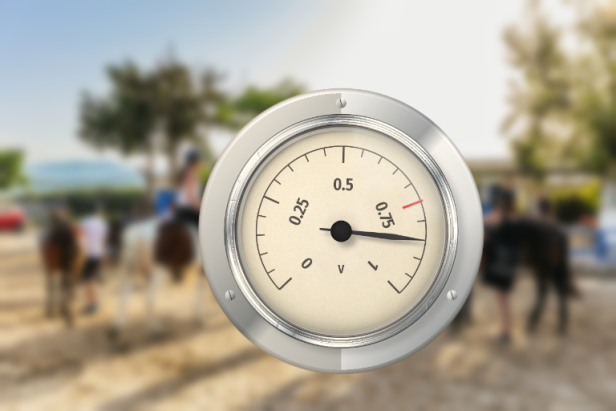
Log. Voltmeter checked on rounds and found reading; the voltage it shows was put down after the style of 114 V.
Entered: 0.85 V
